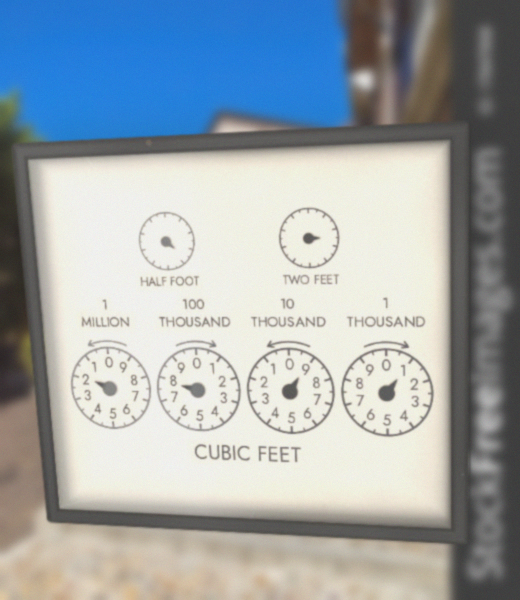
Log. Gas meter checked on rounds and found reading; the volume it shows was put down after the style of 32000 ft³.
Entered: 179100 ft³
